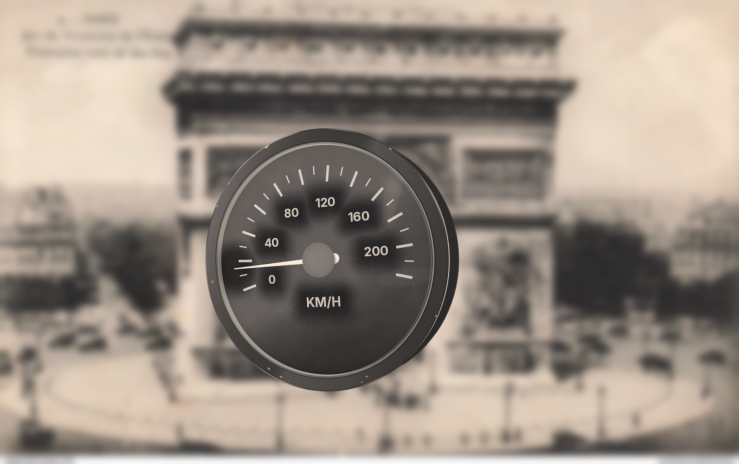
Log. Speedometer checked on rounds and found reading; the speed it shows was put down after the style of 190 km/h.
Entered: 15 km/h
